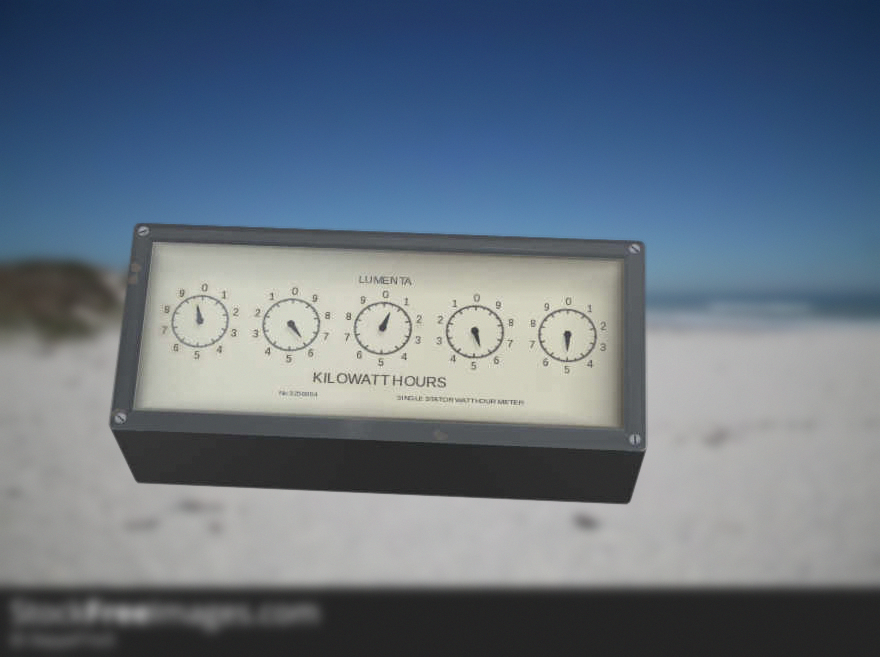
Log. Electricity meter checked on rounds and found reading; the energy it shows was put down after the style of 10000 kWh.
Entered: 96055 kWh
